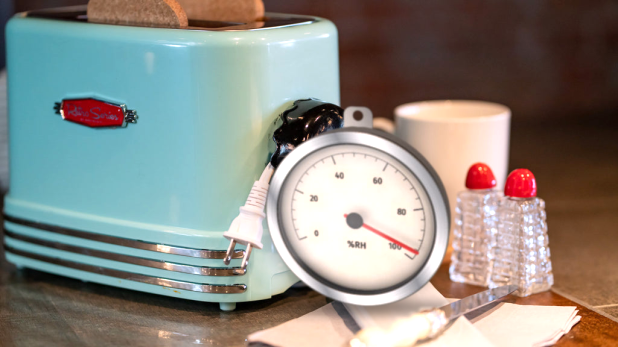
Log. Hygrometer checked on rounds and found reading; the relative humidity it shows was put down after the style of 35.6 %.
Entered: 96 %
